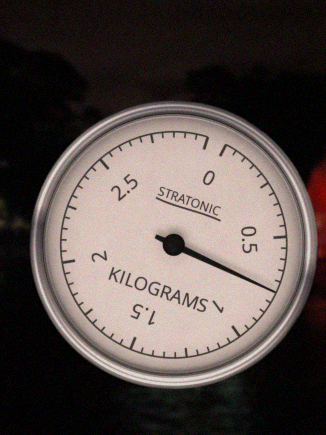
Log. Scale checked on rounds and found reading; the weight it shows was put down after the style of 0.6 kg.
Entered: 0.75 kg
